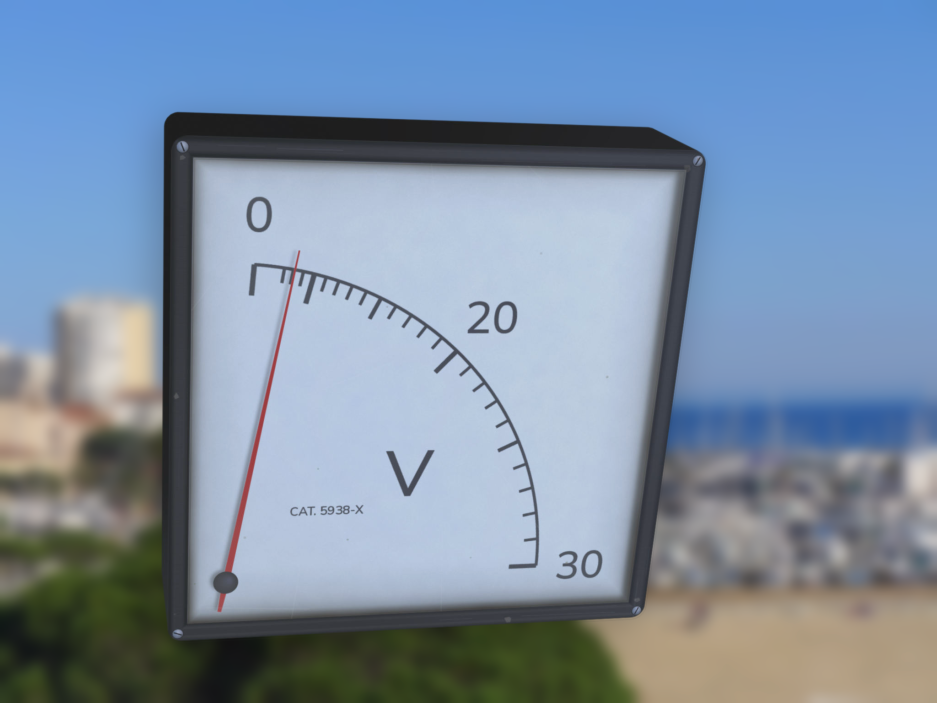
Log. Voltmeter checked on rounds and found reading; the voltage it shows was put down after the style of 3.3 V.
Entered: 8 V
